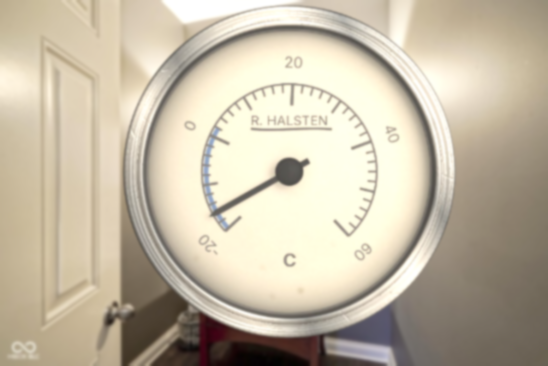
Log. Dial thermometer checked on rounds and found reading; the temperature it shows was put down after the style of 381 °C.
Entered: -16 °C
